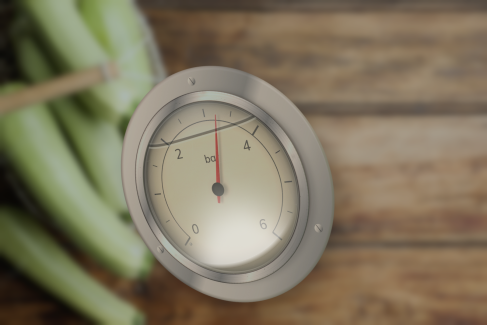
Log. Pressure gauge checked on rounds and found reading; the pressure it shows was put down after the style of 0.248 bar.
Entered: 3.25 bar
